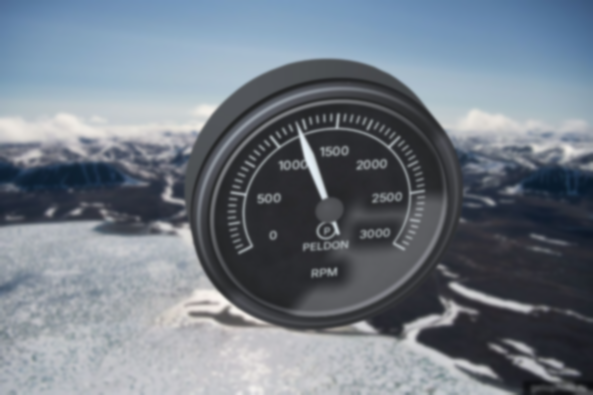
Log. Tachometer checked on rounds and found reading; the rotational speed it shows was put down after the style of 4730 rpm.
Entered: 1200 rpm
